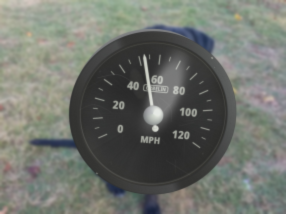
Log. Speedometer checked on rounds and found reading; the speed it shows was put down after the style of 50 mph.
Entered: 52.5 mph
